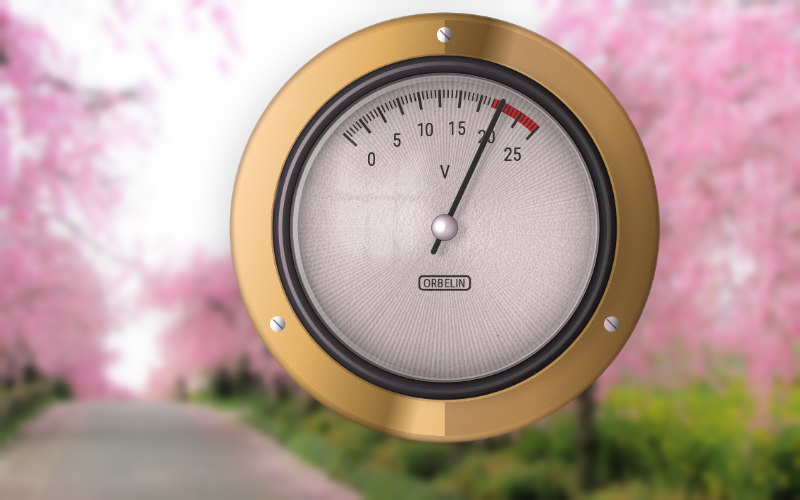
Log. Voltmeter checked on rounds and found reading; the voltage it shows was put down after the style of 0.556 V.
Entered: 20 V
